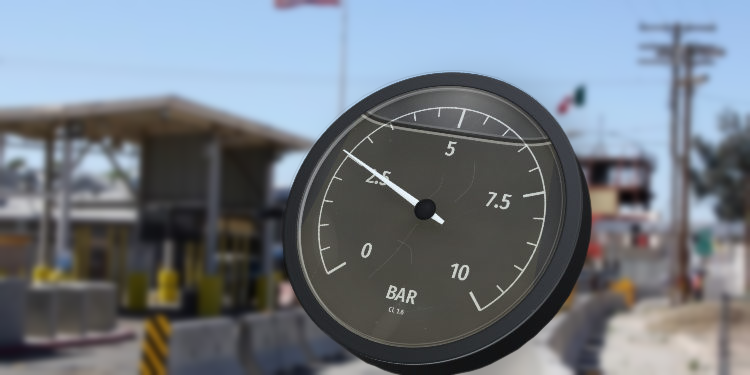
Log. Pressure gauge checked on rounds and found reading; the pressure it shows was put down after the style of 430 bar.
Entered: 2.5 bar
